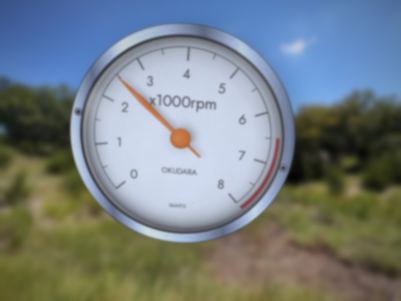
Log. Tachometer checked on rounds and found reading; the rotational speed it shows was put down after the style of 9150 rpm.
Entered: 2500 rpm
